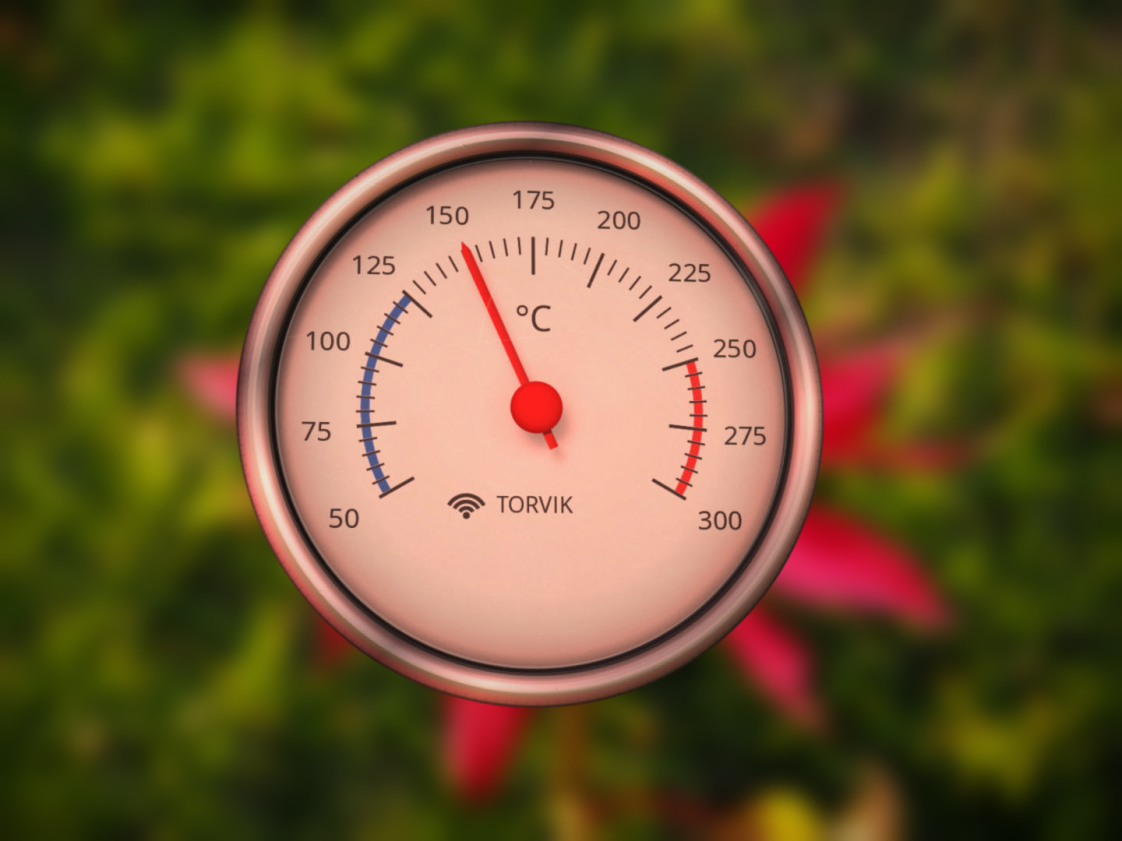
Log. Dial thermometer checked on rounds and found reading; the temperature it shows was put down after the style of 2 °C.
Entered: 150 °C
